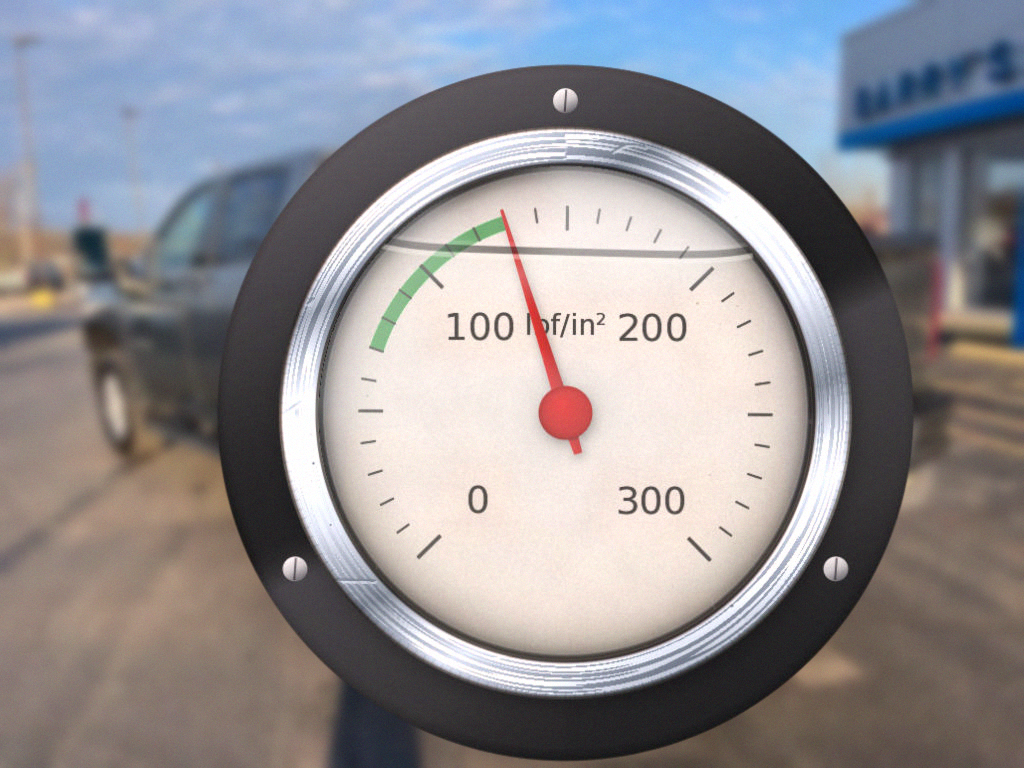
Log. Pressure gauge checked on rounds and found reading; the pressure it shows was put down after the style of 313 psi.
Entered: 130 psi
